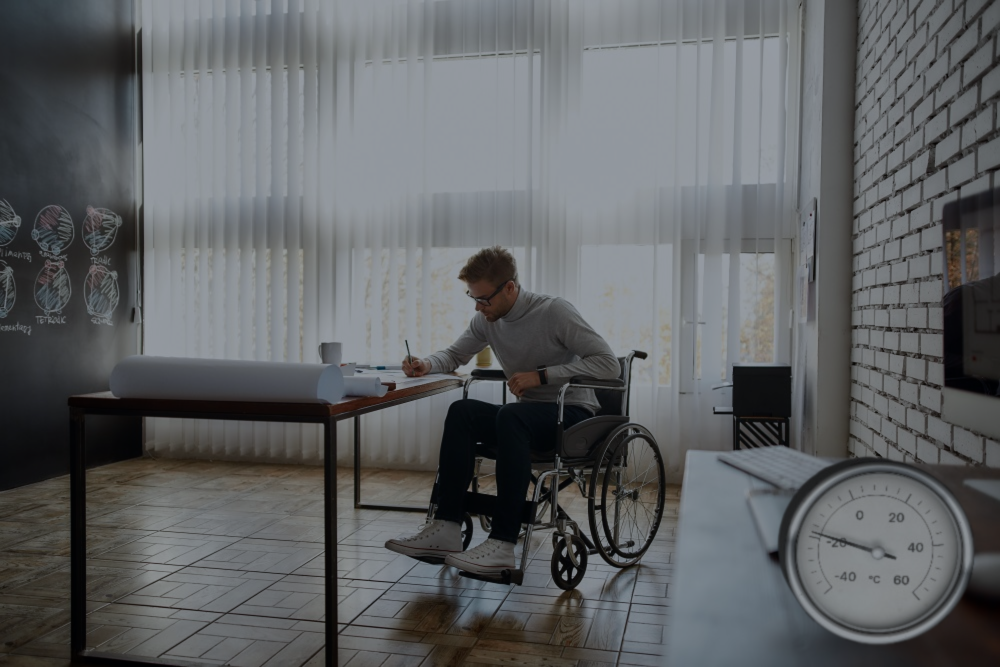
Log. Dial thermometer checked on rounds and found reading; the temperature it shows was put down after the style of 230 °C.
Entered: -18 °C
